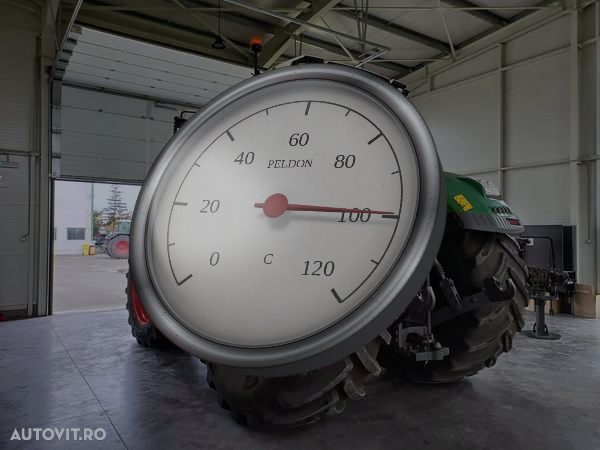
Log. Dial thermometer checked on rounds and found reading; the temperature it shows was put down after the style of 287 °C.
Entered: 100 °C
